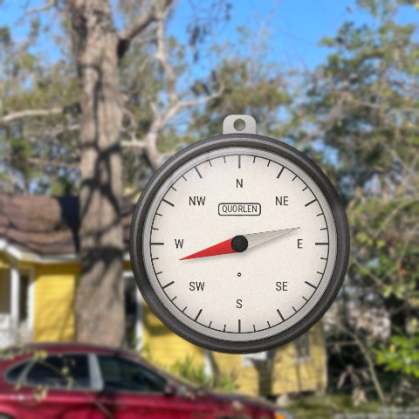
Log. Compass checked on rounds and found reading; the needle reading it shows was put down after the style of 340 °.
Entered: 255 °
